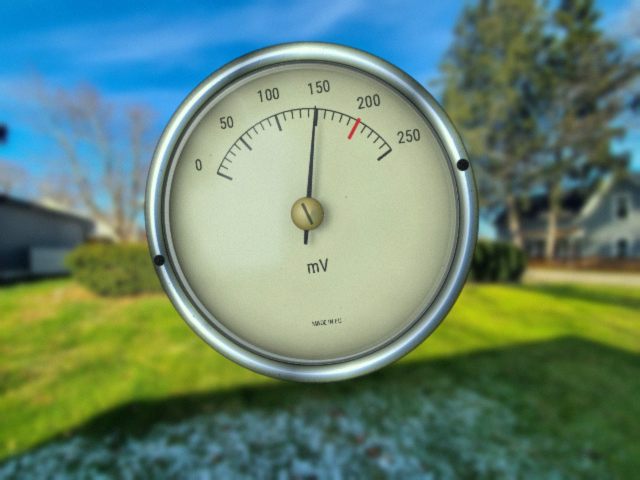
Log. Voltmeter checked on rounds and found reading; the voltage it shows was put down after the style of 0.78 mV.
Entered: 150 mV
